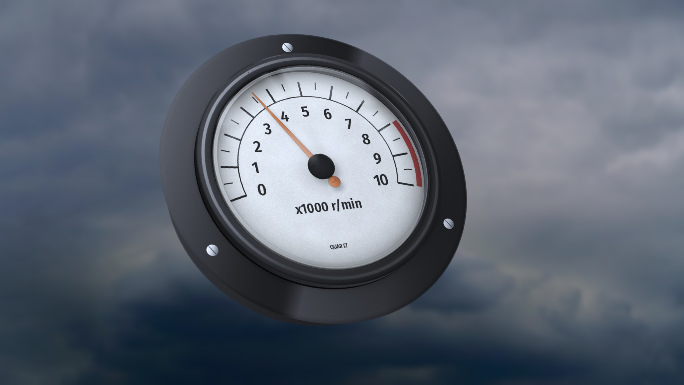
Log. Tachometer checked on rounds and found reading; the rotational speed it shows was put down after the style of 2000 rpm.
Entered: 3500 rpm
